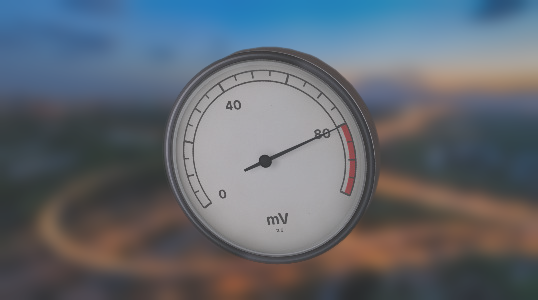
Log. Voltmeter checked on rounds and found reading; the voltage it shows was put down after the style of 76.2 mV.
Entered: 80 mV
